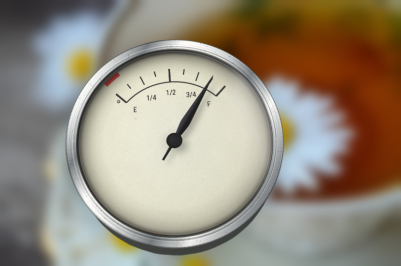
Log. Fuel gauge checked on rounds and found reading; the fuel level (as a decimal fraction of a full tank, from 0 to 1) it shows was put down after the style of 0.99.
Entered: 0.875
